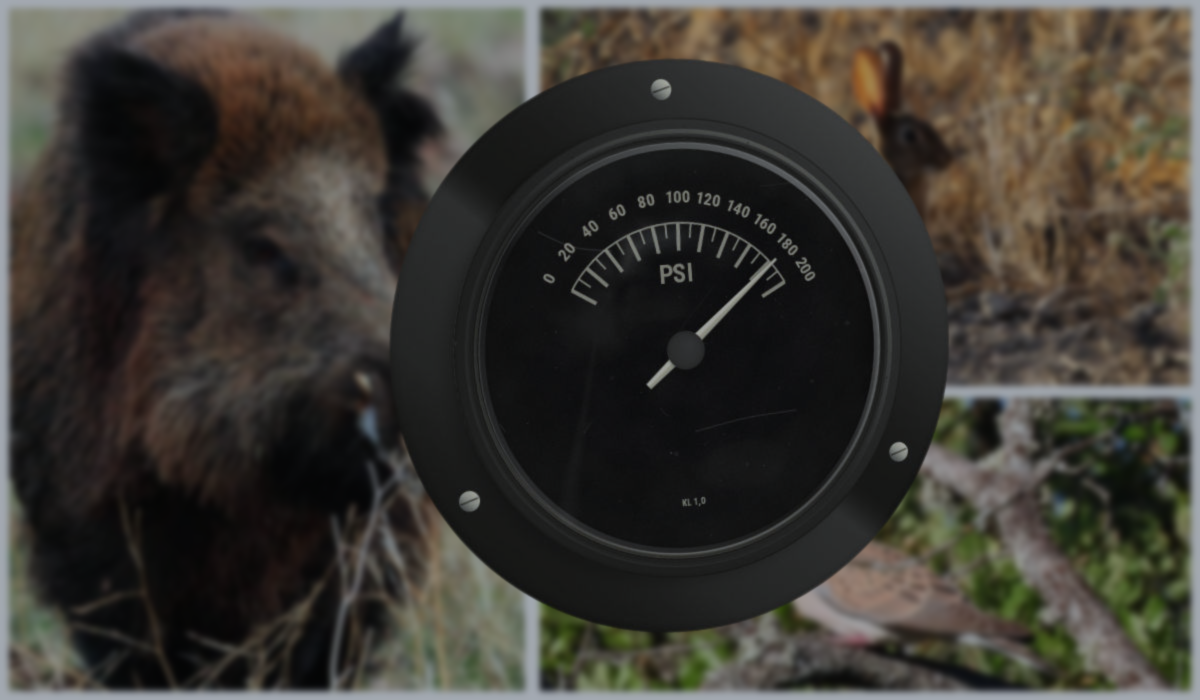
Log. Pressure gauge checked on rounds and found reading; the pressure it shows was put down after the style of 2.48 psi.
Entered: 180 psi
